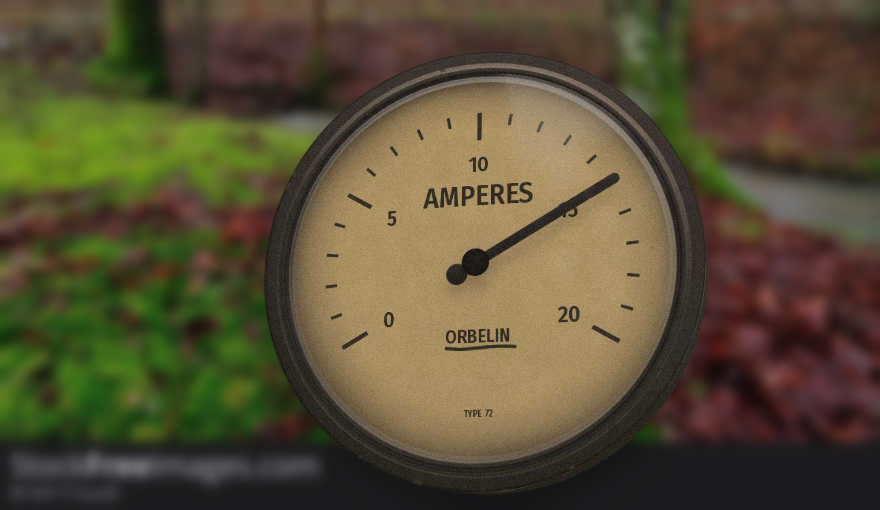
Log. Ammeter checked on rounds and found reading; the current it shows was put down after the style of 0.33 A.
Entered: 15 A
